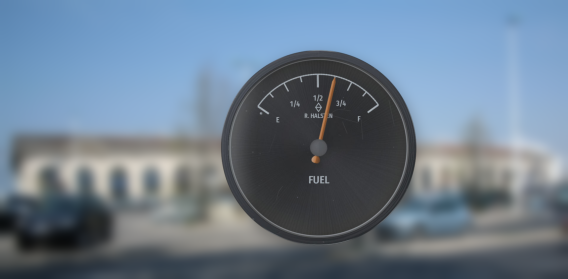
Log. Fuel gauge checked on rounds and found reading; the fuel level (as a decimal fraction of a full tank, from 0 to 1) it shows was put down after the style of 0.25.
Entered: 0.625
